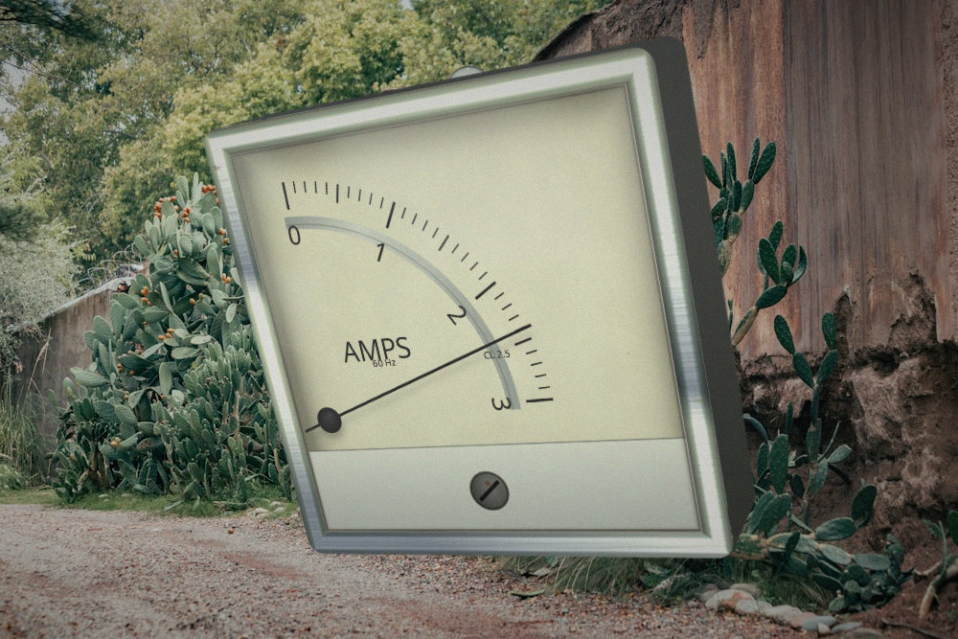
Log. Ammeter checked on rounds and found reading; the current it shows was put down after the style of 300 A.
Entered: 2.4 A
